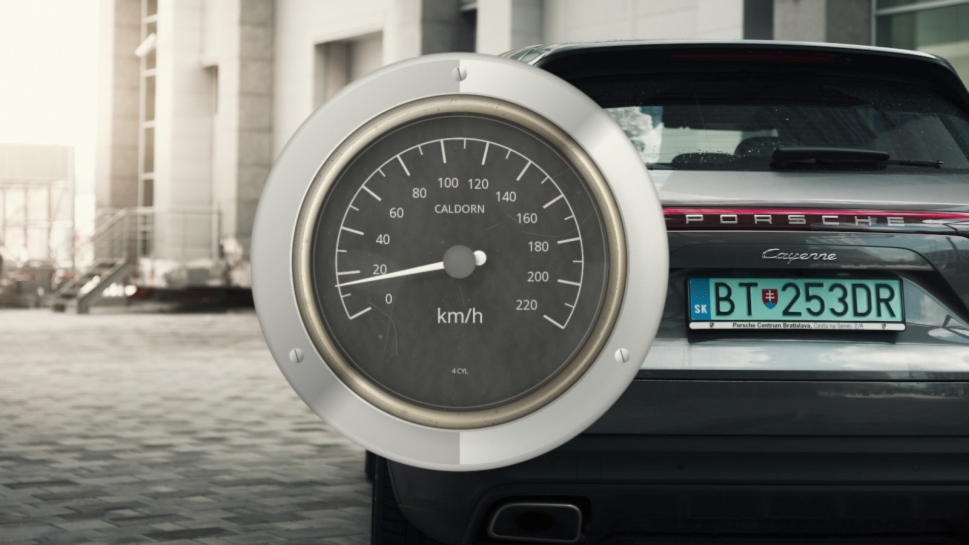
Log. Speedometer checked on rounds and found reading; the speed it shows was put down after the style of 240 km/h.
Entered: 15 km/h
